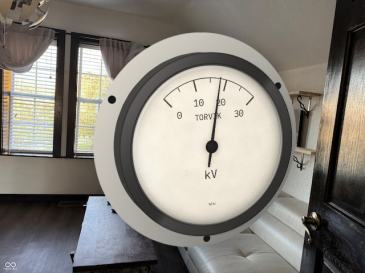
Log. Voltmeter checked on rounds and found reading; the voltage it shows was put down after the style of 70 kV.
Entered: 17.5 kV
